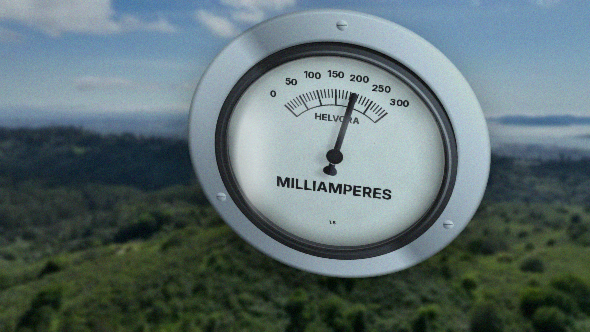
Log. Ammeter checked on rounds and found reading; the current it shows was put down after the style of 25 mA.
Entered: 200 mA
